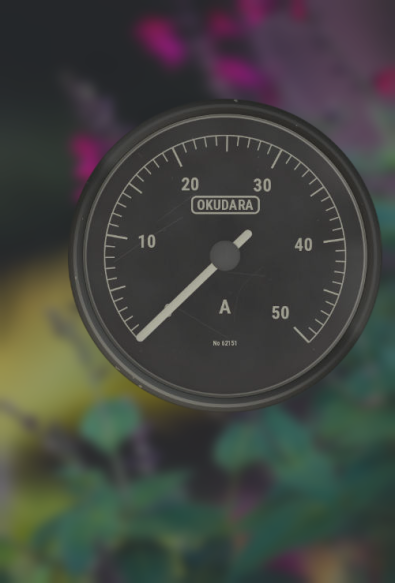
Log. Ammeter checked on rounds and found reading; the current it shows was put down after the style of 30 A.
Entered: 0 A
